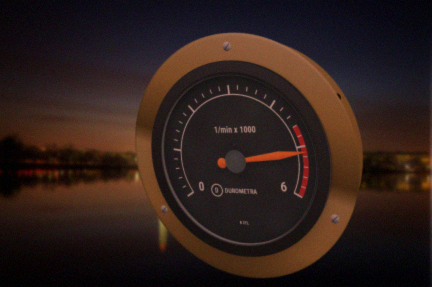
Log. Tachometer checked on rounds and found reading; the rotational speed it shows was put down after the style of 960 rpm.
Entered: 5100 rpm
